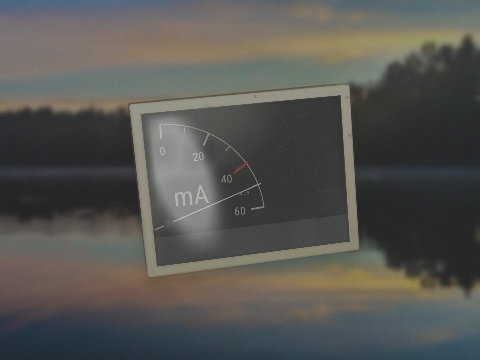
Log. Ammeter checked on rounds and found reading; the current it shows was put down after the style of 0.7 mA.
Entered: 50 mA
